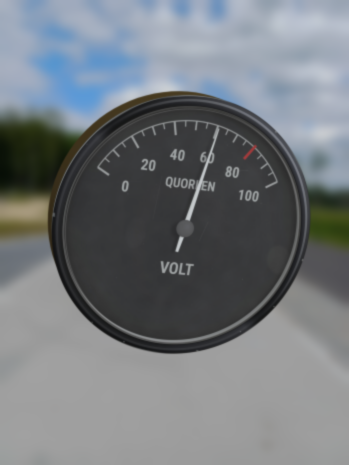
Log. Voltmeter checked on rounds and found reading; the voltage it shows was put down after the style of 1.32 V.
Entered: 60 V
